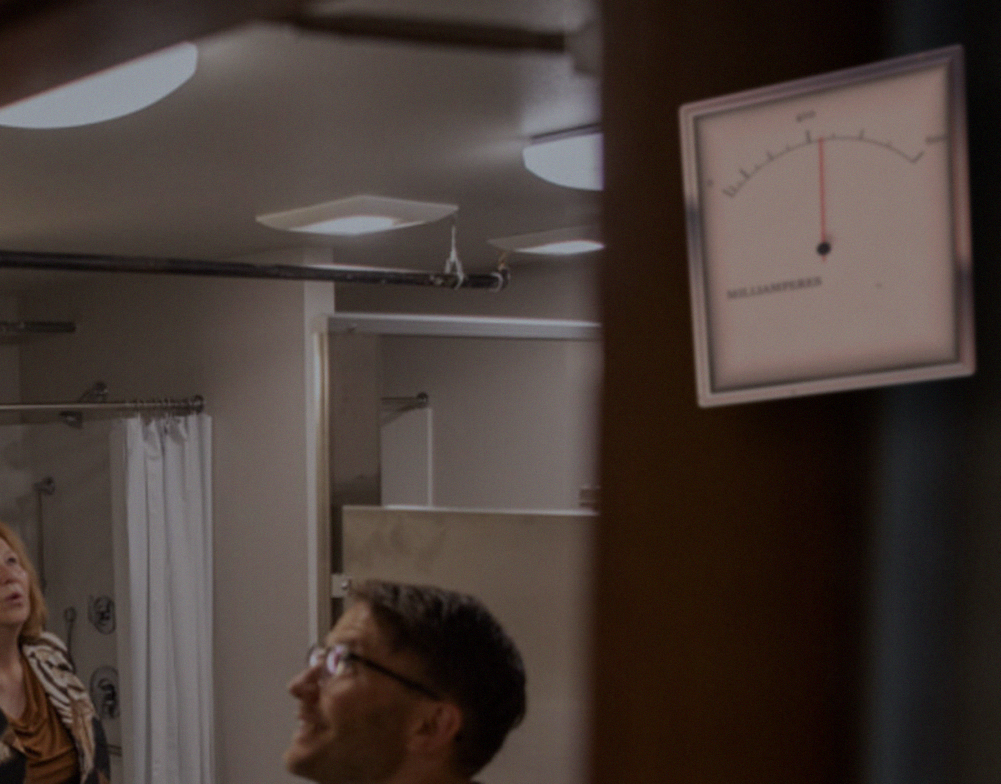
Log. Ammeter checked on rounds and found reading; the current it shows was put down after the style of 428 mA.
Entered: 425 mA
